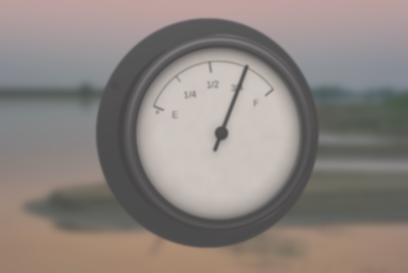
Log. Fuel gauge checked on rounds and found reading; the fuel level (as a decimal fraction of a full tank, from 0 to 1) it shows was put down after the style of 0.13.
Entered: 0.75
